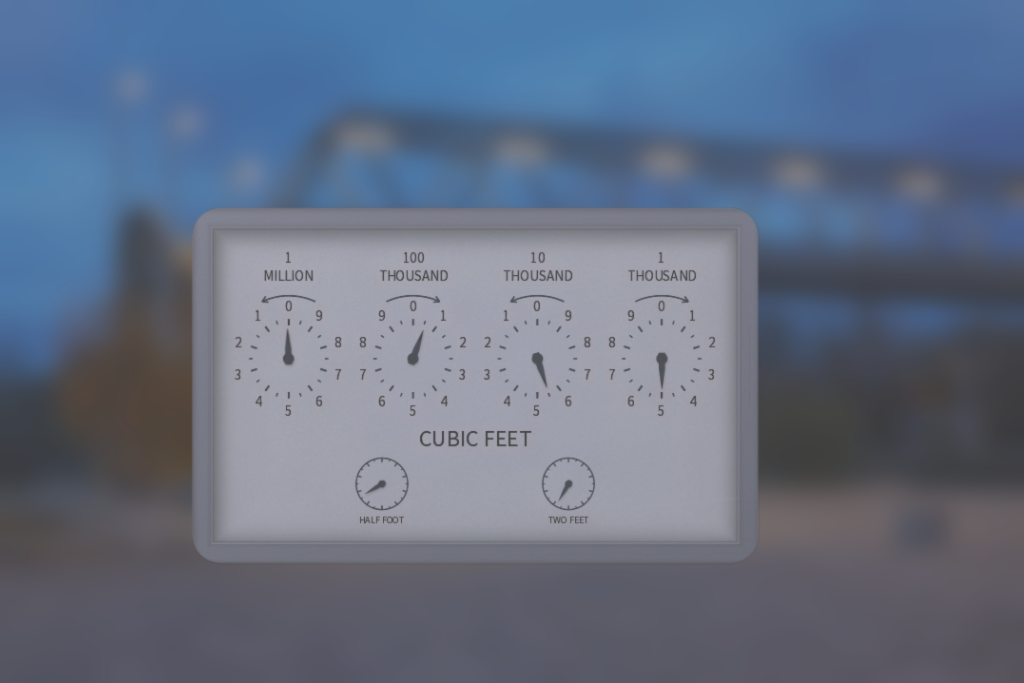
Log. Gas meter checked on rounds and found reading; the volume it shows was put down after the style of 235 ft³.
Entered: 5500 ft³
